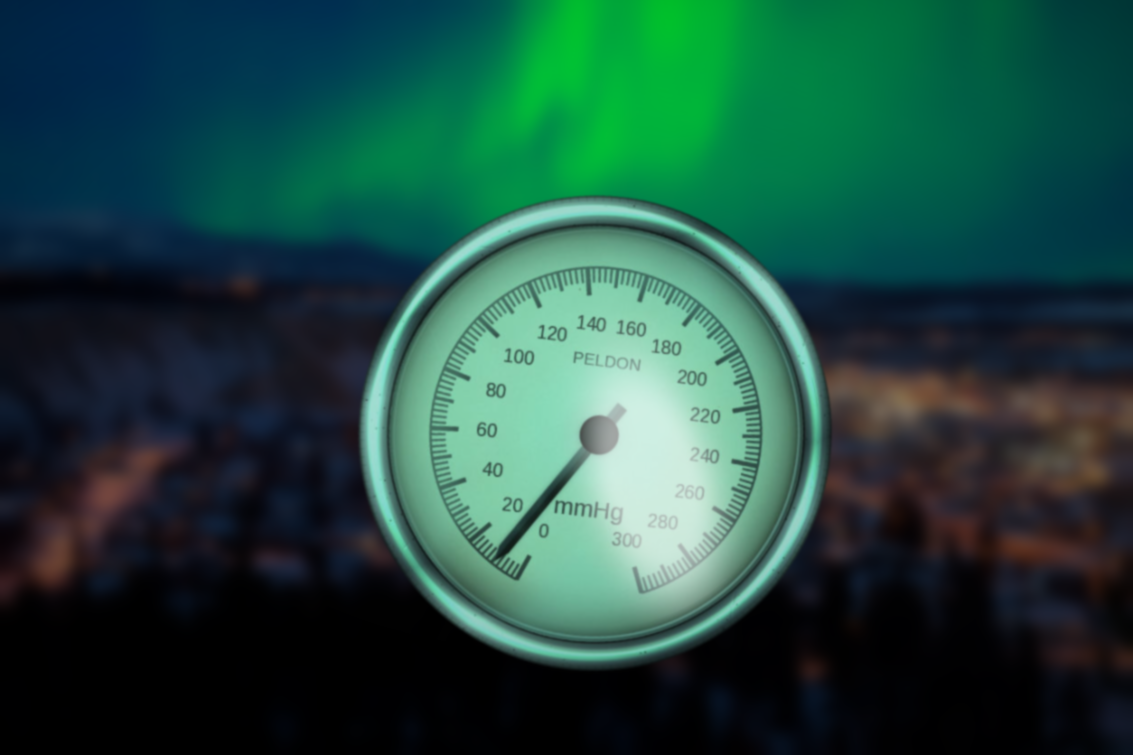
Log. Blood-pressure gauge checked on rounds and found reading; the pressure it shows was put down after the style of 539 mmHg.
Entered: 10 mmHg
